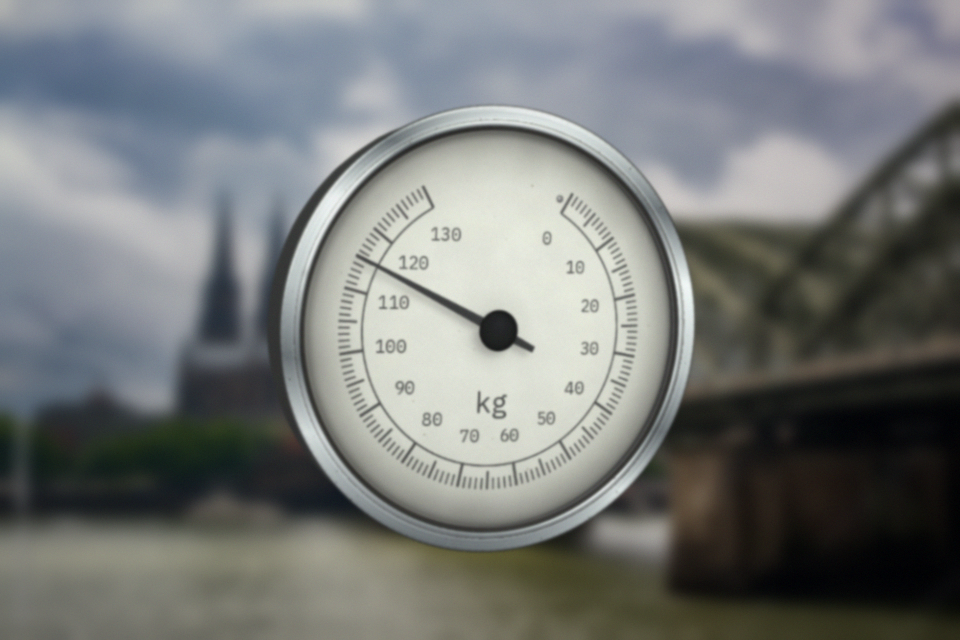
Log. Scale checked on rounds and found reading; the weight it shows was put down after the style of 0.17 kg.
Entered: 115 kg
